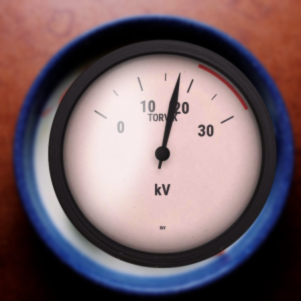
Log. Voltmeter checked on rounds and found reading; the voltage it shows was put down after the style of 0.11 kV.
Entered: 17.5 kV
